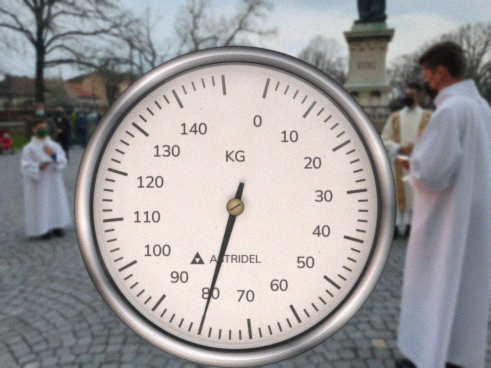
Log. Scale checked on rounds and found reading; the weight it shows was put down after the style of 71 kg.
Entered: 80 kg
